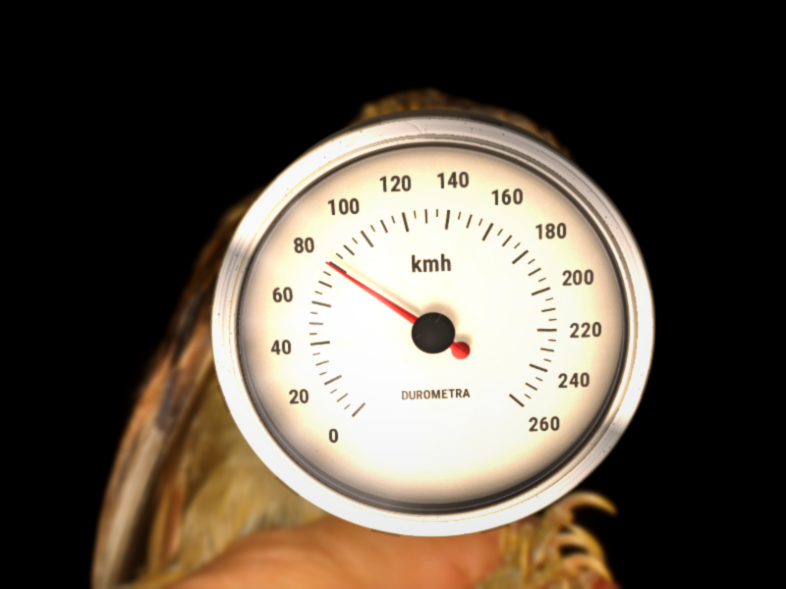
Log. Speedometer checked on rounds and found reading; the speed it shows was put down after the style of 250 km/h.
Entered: 80 km/h
